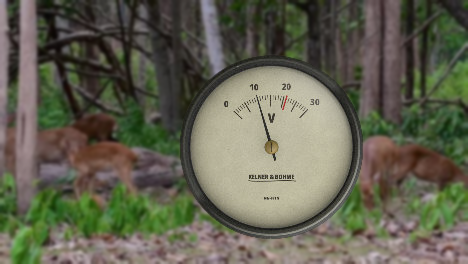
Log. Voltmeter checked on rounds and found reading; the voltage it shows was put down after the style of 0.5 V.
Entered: 10 V
